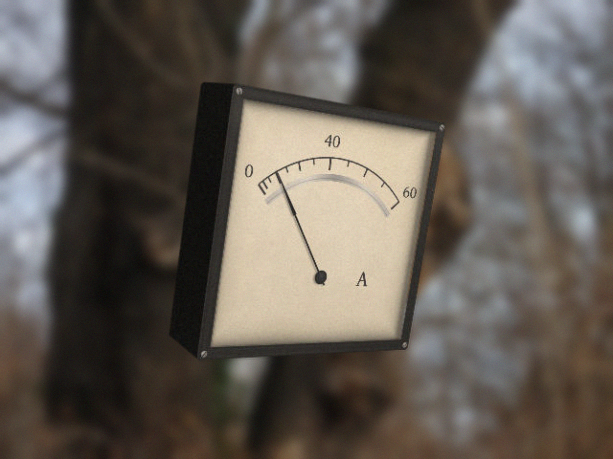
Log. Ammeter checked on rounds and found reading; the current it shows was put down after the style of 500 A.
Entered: 20 A
